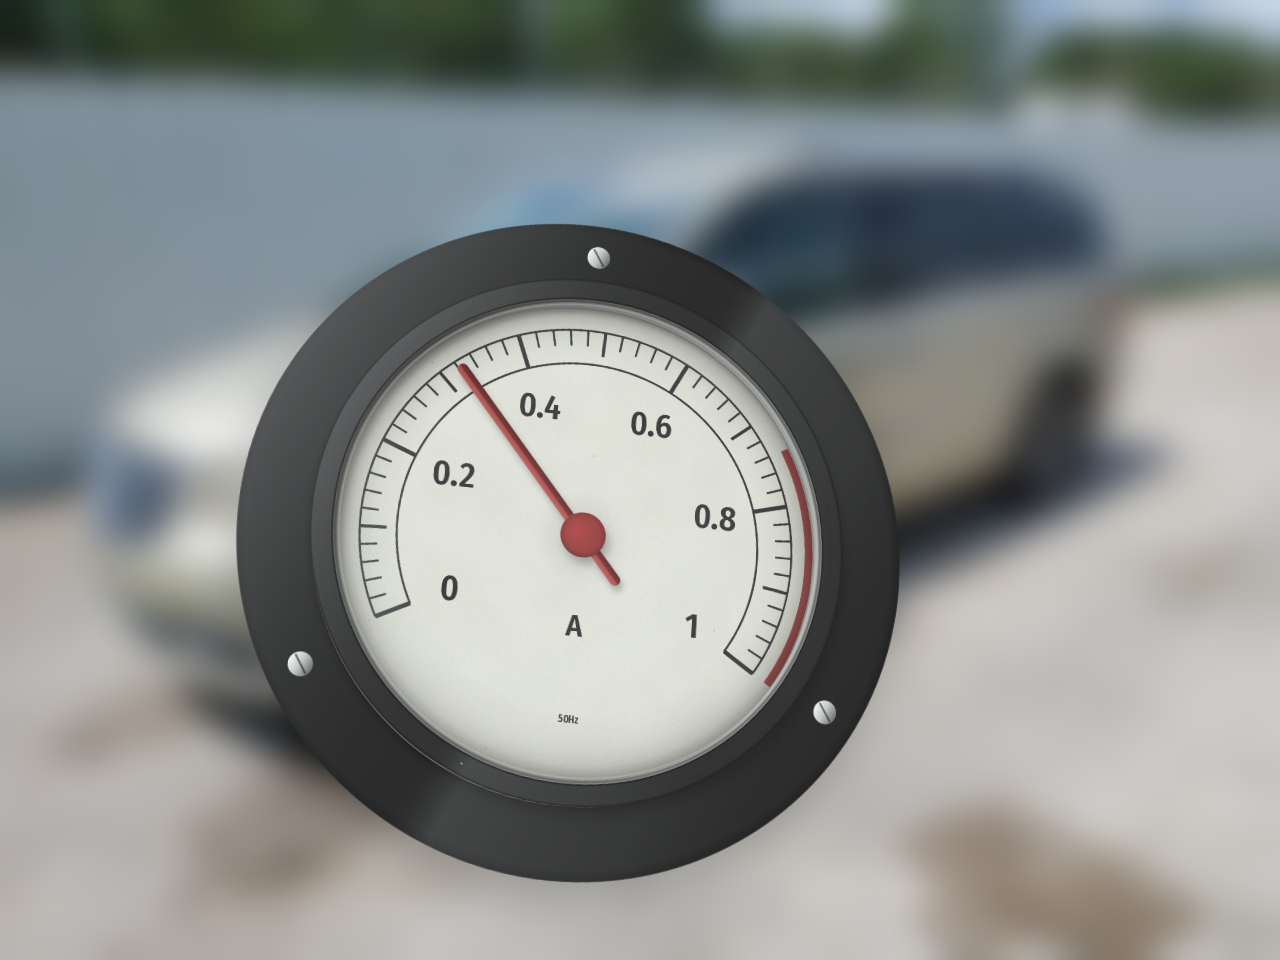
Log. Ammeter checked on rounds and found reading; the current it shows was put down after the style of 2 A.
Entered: 0.32 A
